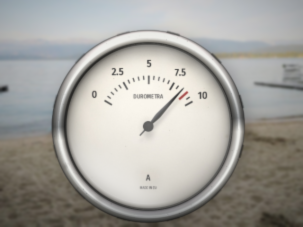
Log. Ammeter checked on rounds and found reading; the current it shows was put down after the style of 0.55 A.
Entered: 8.5 A
